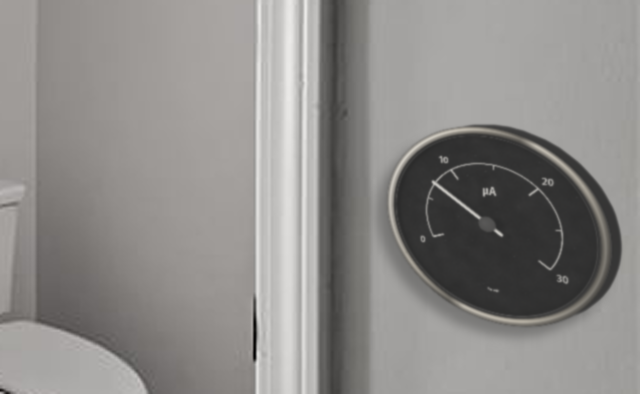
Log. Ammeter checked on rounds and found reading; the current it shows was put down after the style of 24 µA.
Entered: 7.5 µA
